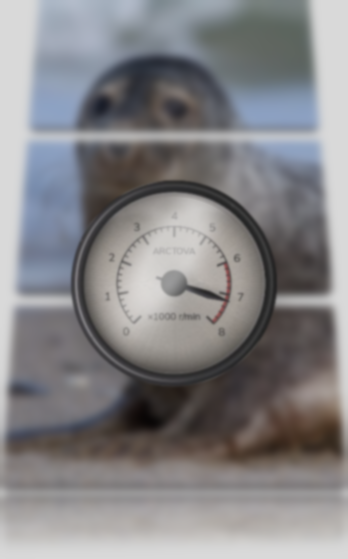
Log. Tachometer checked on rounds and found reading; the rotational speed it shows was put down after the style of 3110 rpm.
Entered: 7200 rpm
